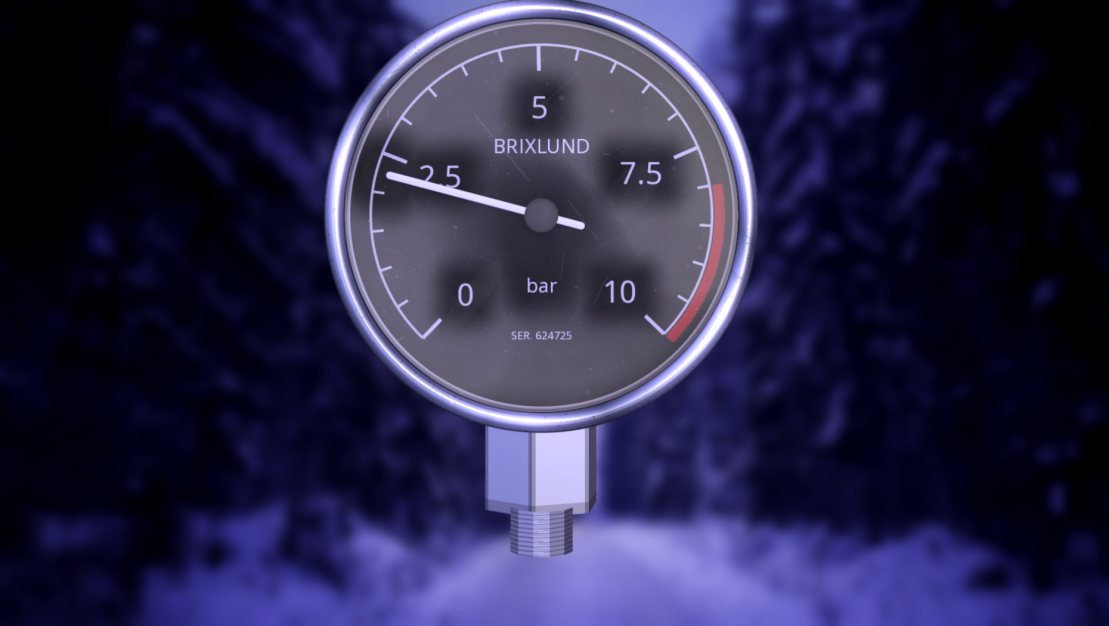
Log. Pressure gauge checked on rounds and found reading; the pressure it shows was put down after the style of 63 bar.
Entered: 2.25 bar
